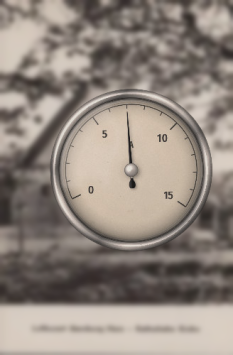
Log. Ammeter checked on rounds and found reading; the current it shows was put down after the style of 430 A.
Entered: 7 A
